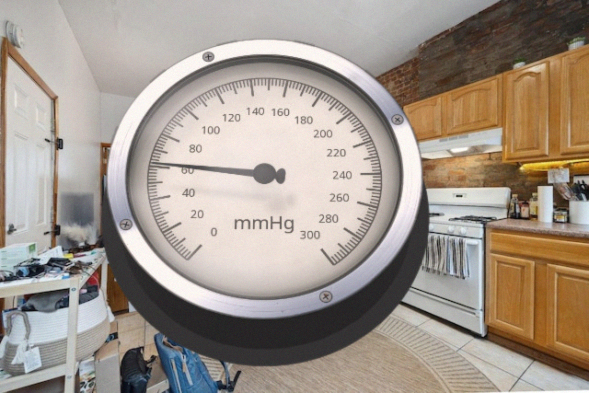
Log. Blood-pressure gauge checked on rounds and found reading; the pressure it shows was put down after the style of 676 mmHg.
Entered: 60 mmHg
